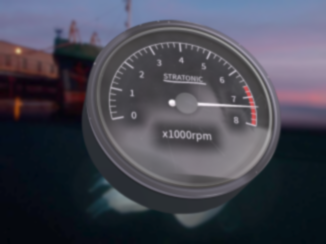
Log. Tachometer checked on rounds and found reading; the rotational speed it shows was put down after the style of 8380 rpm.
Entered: 7400 rpm
